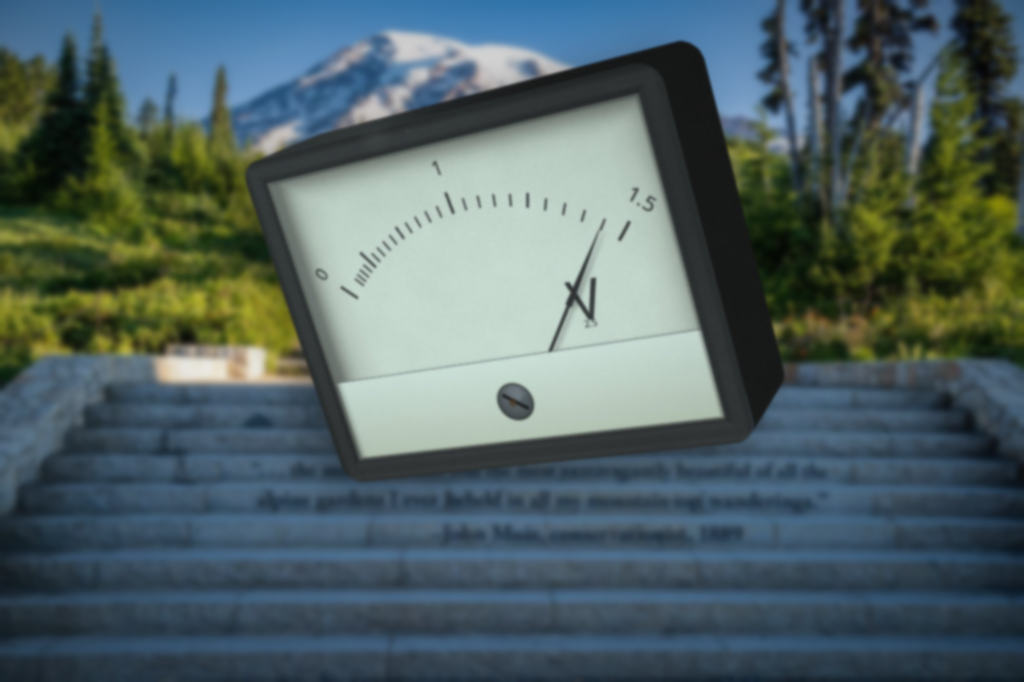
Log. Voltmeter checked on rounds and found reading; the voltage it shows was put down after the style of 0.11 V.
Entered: 1.45 V
